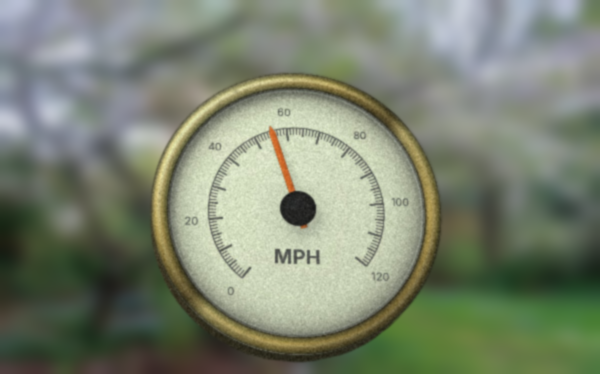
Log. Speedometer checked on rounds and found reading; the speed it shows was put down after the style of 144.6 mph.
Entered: 55 mph
